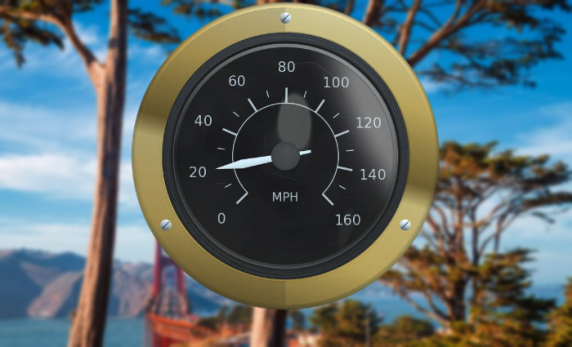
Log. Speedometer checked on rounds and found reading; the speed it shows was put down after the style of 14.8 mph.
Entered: 20 mph
